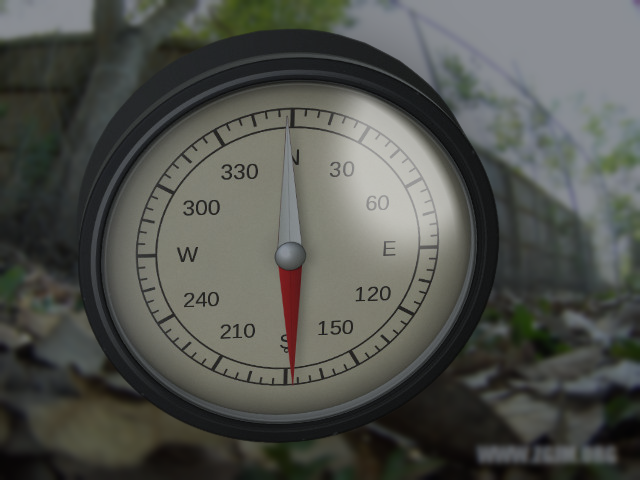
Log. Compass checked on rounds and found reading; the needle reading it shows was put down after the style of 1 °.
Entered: 177.5 °
